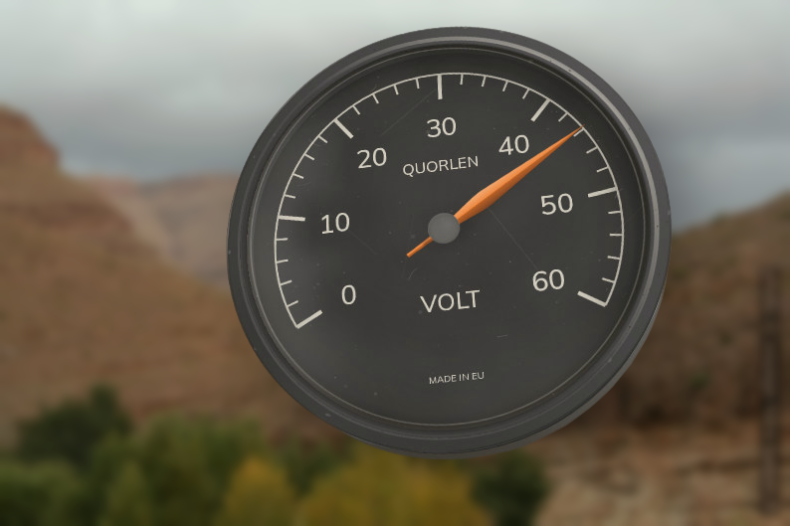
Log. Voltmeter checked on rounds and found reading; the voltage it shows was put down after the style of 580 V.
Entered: 44 V
